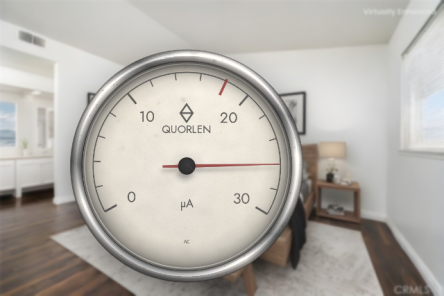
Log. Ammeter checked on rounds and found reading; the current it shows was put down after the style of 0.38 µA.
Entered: 26 µA
